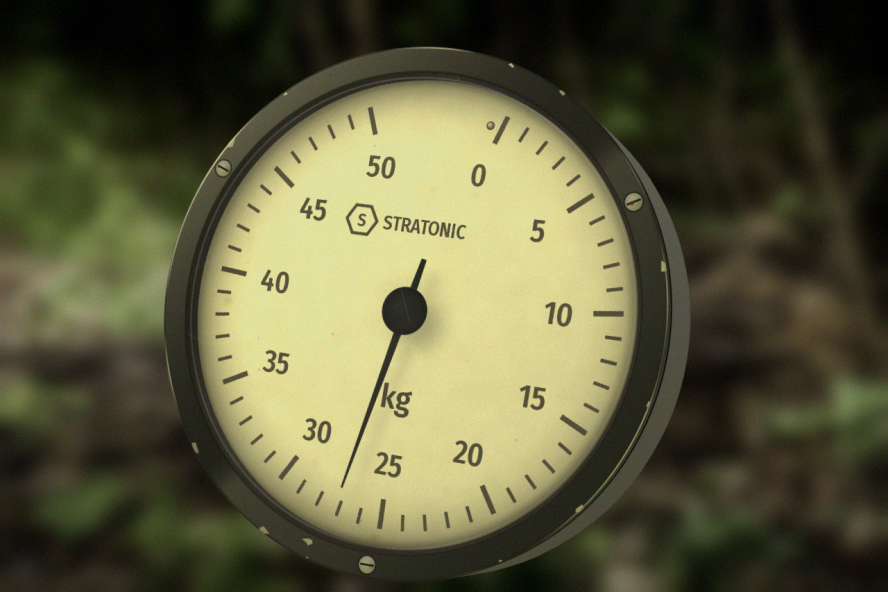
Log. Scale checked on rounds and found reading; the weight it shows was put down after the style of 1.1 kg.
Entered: 27 kg
